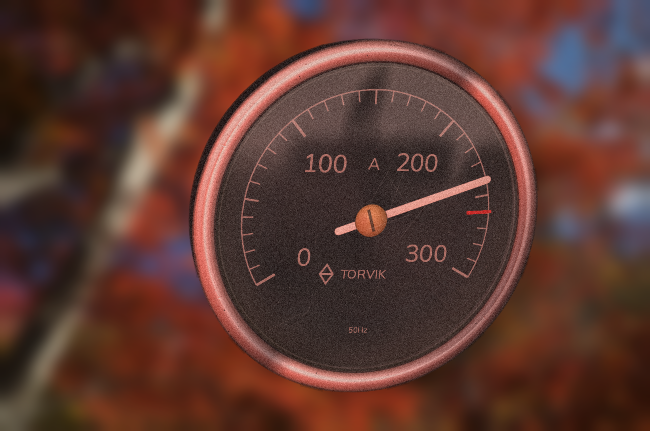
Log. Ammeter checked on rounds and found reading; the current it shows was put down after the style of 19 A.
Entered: 240 A
